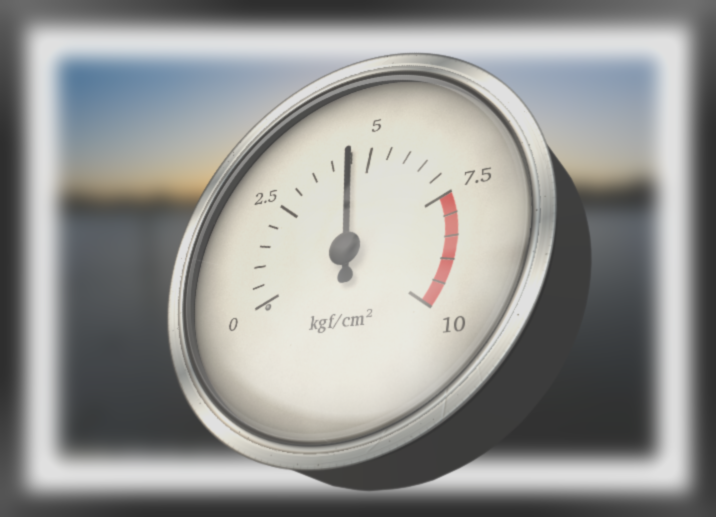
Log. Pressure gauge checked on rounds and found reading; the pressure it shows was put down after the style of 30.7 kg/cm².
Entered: 4.5 kg/cm²
